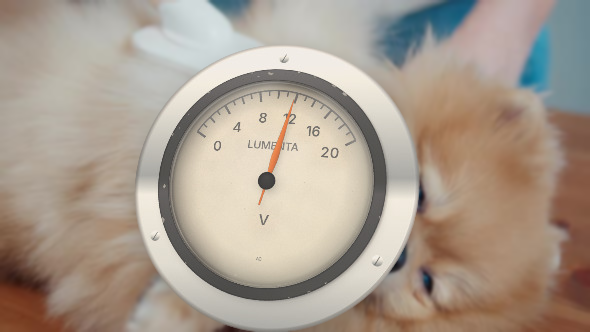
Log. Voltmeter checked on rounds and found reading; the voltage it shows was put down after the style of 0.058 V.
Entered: 12 V
